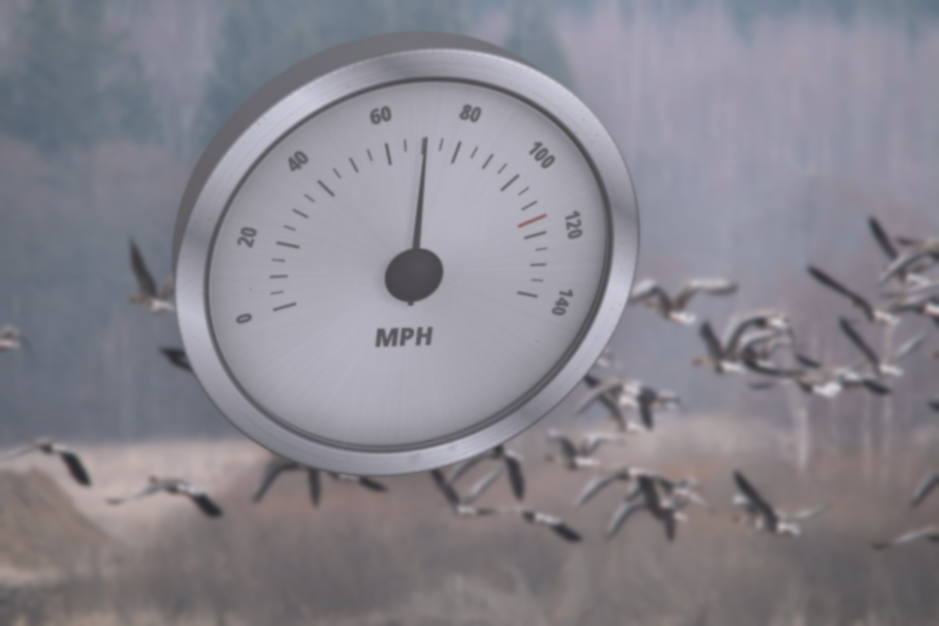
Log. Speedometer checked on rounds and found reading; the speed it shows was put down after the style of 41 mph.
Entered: 70 mph
